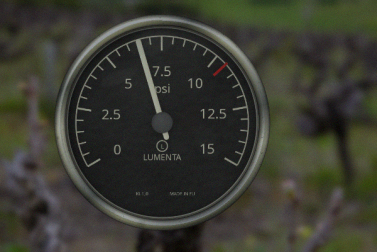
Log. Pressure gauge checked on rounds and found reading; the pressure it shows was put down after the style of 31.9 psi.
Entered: 6.5 psi
